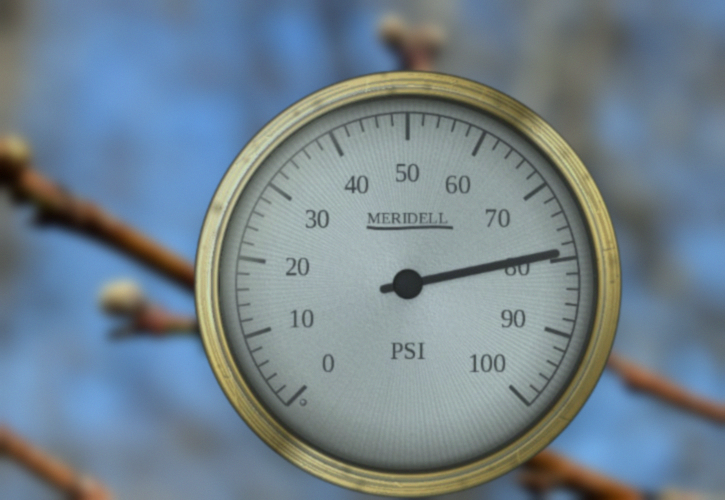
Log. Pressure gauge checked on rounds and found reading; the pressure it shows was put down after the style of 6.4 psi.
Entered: 79 psi
